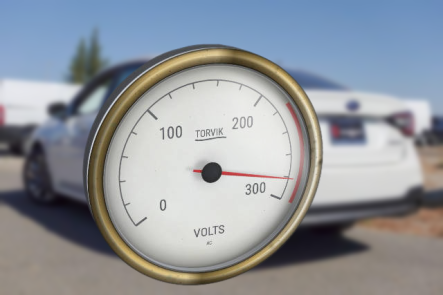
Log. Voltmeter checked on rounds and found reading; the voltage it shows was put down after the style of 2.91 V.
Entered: 280 V
